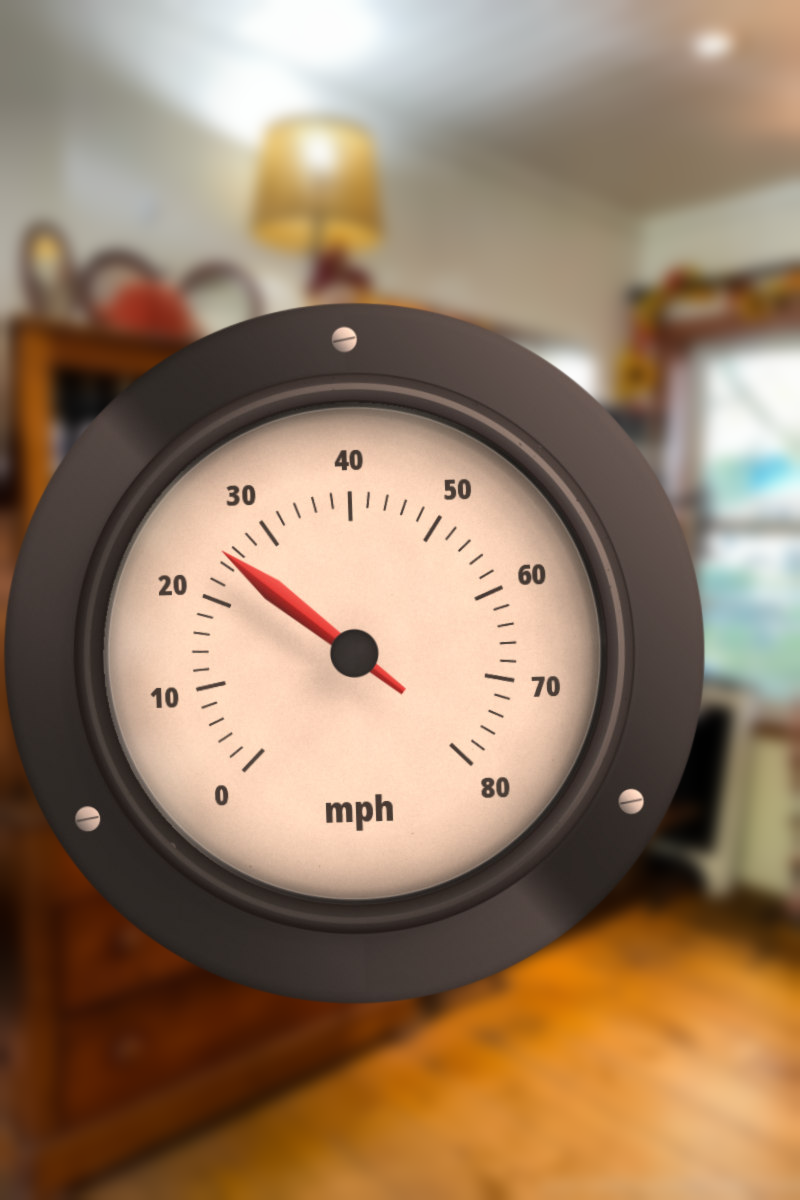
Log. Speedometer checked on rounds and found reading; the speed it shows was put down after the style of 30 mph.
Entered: 25 mph
